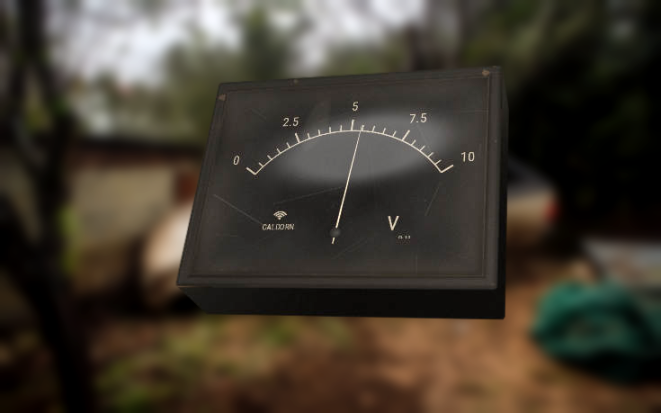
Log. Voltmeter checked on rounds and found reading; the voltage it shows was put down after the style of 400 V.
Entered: 5.5 V
